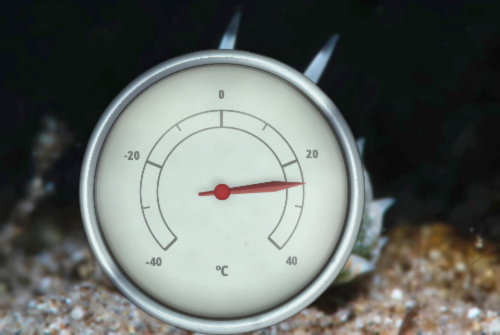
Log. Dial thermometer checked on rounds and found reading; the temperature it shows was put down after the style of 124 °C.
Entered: 25 °C
